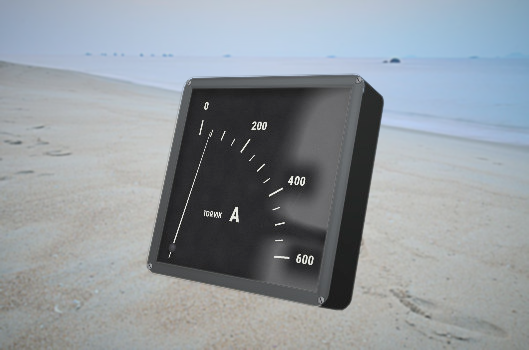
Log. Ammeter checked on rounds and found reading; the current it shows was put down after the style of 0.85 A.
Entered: 50 A
